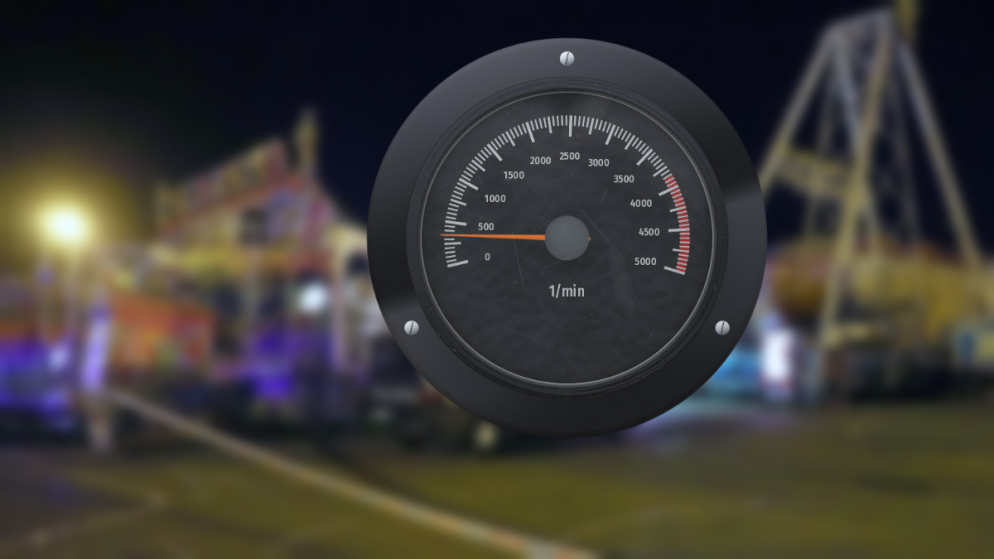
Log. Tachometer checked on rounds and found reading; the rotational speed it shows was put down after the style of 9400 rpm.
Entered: 350 rpm
